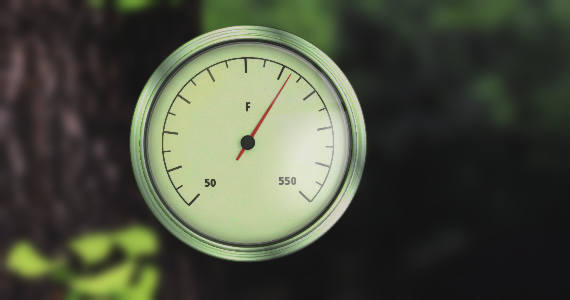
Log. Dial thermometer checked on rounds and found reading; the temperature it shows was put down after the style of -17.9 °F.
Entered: 362.5 °F
